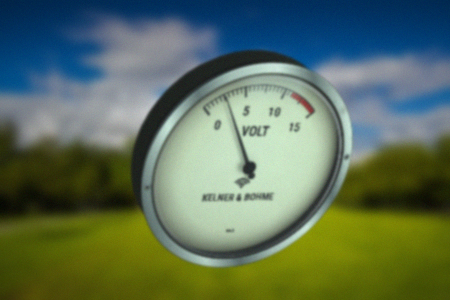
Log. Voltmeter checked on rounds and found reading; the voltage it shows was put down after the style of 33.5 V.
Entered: 2.5 V
